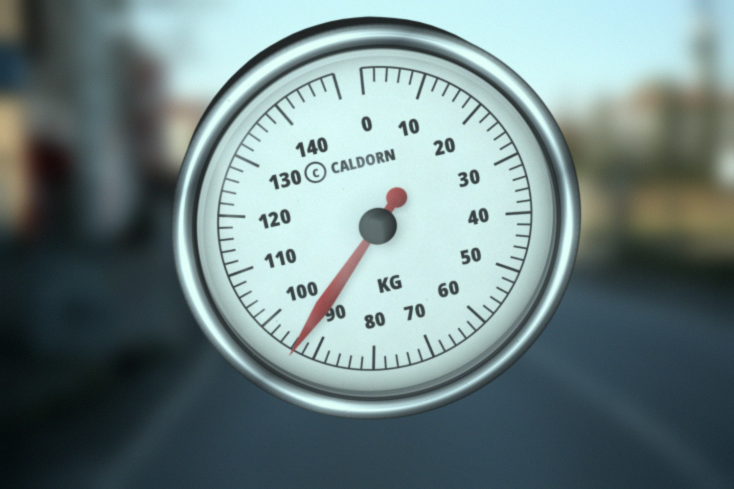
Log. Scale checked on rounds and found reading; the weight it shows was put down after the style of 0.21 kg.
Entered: 94 kg
